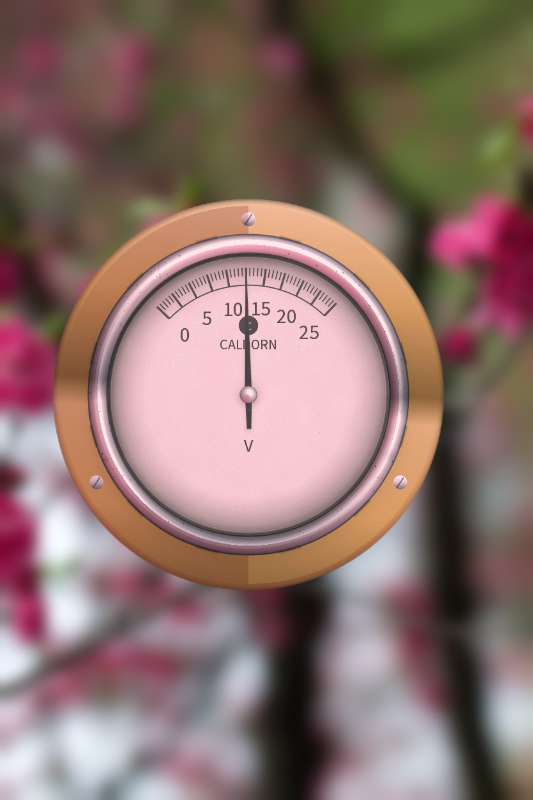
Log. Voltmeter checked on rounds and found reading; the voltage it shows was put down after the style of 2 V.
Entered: 12.5 V
